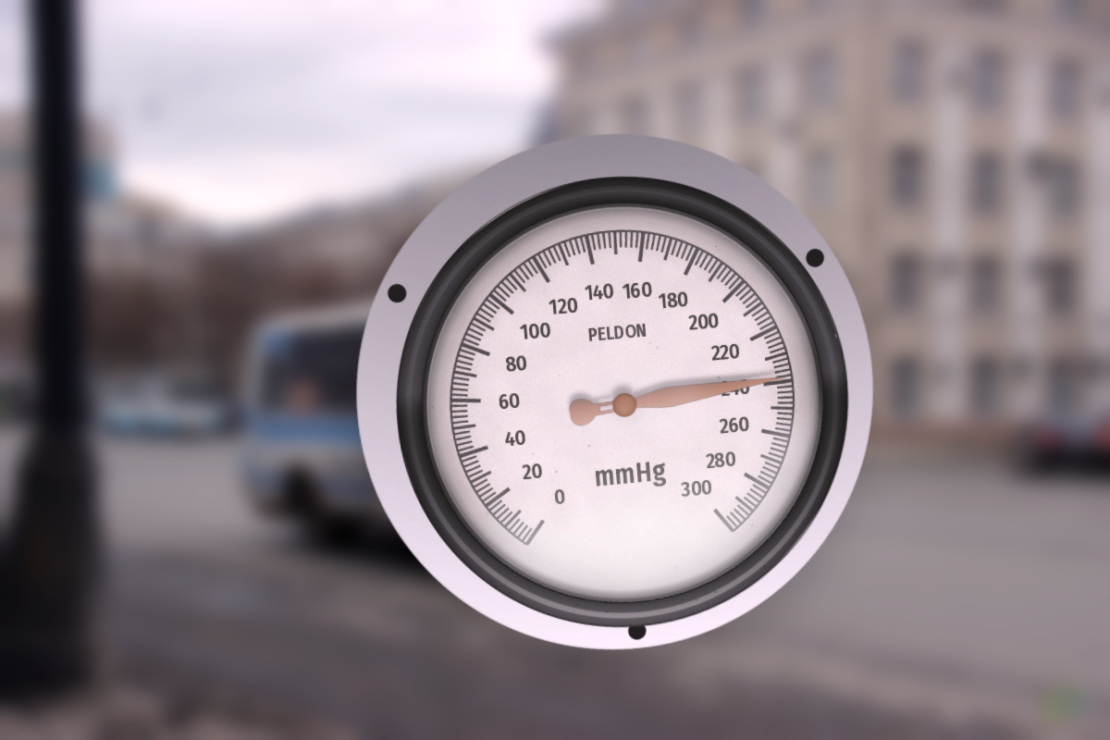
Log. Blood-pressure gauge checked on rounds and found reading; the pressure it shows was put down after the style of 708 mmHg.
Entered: 238 mmHg
